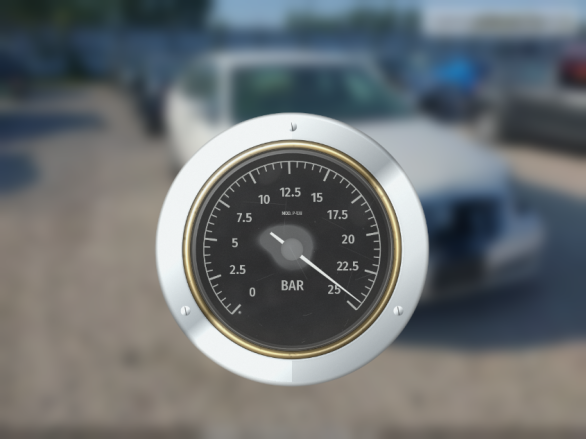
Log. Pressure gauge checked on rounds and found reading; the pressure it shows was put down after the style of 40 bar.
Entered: 24.5 bar
